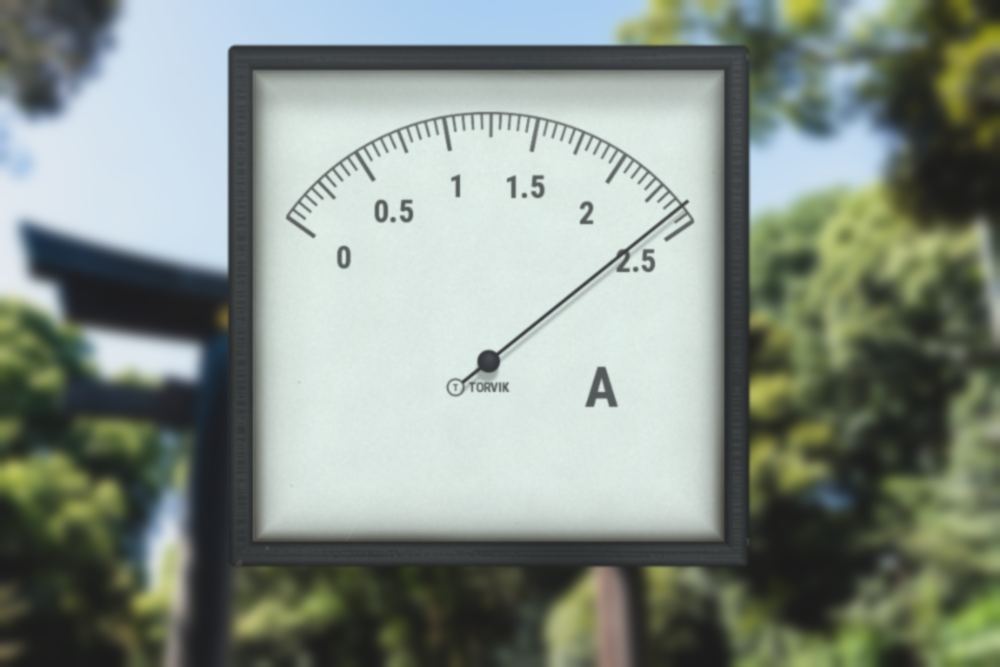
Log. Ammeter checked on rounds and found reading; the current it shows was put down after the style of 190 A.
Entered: 2.4 A
